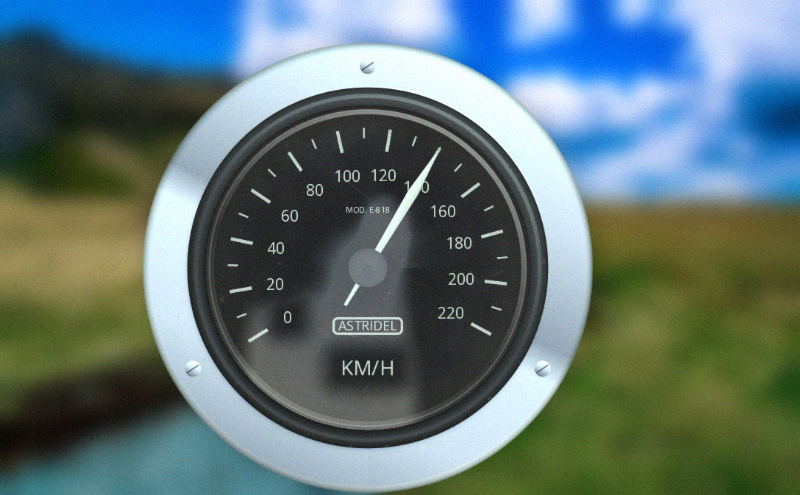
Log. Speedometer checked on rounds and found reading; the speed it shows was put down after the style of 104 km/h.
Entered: 140 km/h
